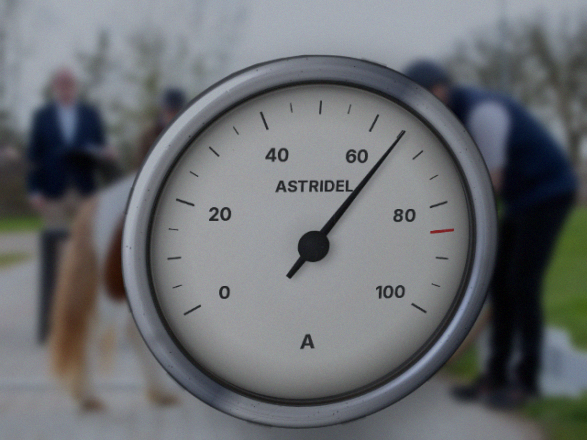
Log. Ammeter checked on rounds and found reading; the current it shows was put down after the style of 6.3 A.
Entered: 65 A
